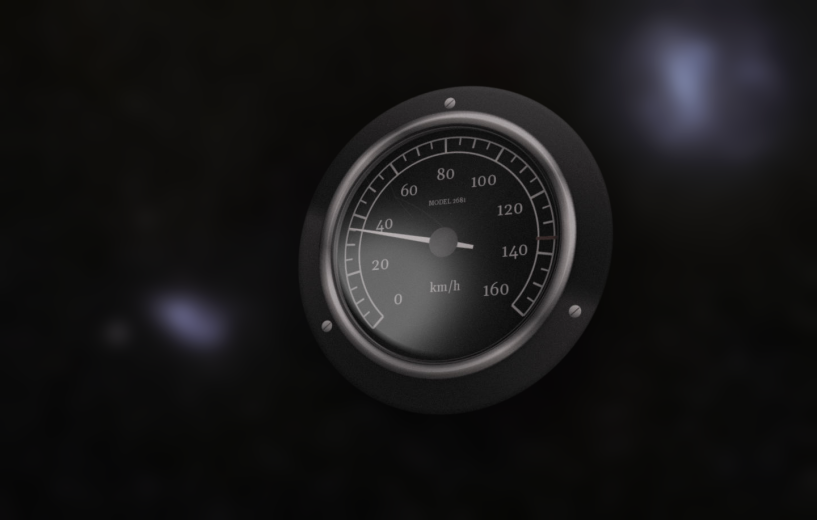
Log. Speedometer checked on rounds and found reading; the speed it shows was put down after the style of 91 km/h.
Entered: 35 km/h
